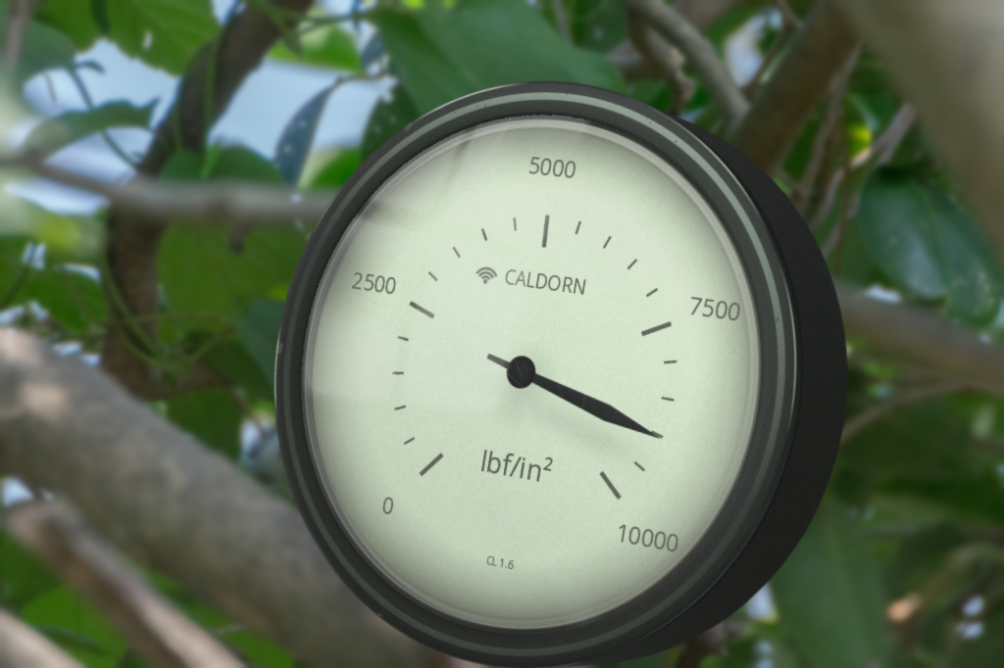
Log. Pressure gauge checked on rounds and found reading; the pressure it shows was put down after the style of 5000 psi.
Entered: 9000 psi
